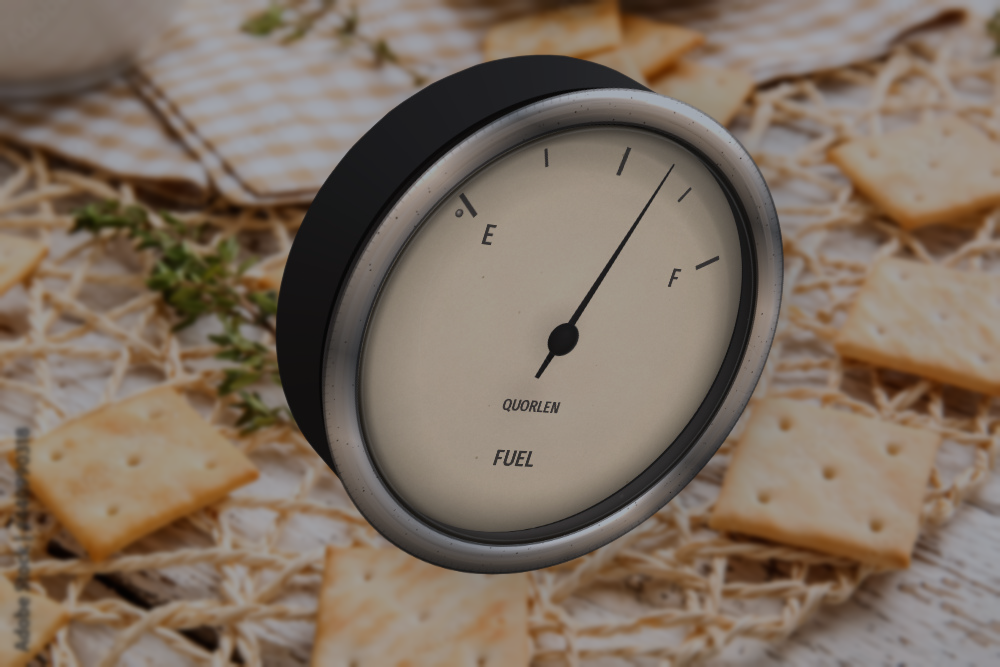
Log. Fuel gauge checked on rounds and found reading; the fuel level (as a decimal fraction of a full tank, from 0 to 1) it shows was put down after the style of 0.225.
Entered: 0.625
